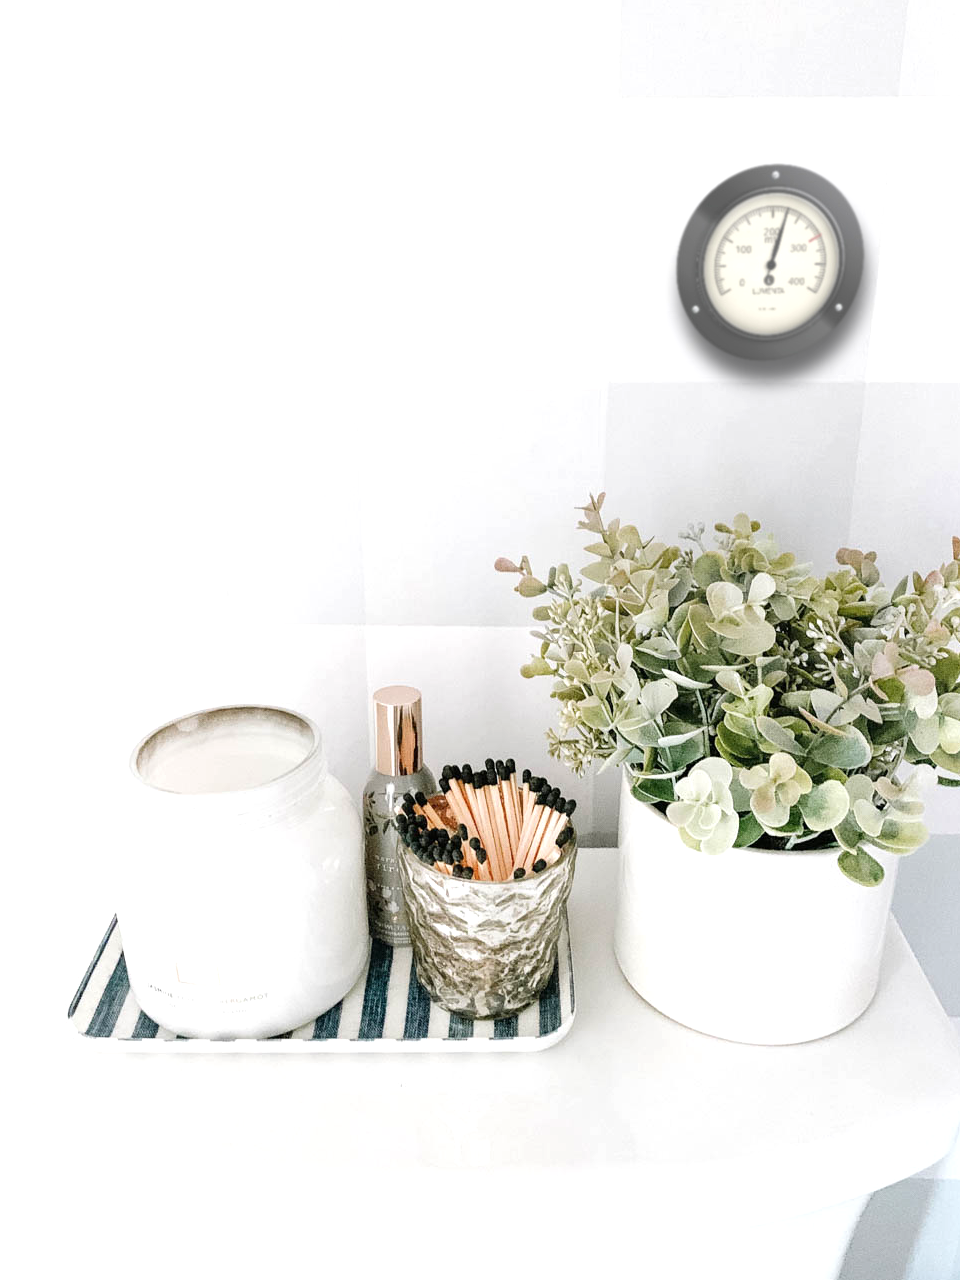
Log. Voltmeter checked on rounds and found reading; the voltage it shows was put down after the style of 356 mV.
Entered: 225 mV
